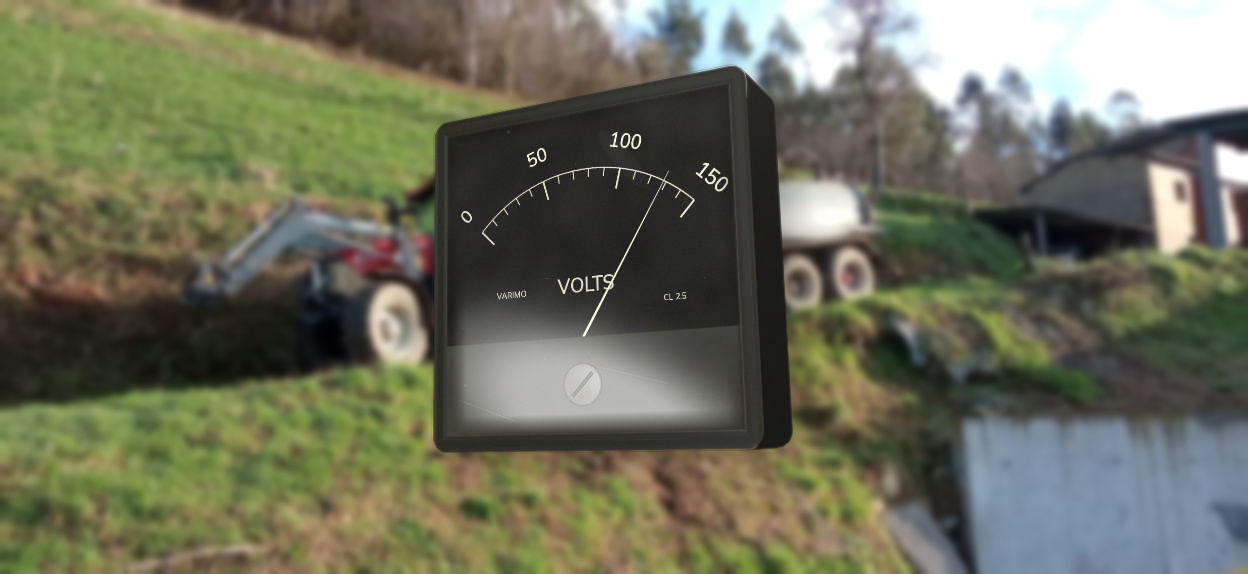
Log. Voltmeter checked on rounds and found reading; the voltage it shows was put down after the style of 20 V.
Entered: 130 V
